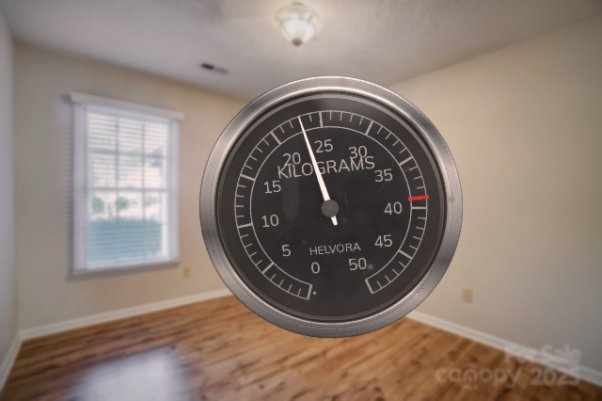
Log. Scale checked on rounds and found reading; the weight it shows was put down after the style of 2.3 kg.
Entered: 23 kg
